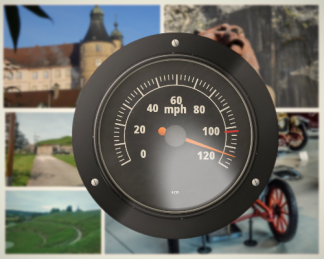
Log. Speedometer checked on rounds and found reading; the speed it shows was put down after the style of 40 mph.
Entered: 114 mph
